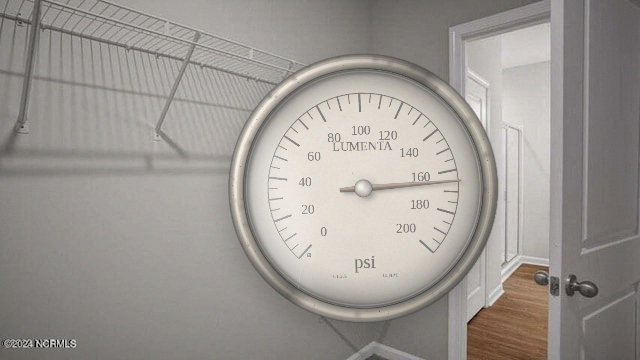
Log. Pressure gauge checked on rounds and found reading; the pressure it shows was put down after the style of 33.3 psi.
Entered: 165 psi
